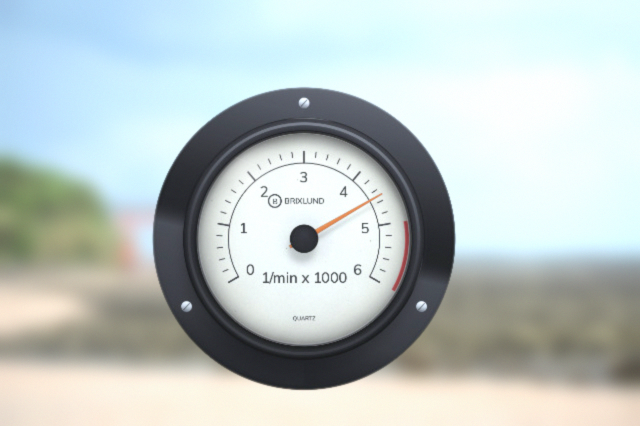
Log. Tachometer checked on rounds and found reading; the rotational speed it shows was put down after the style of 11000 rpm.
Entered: 4500 rpm
